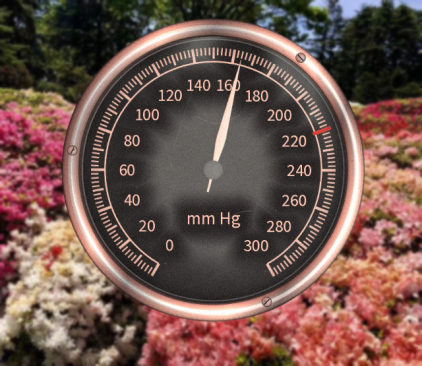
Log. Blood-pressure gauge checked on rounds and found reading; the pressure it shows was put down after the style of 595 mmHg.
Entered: 164 mmHg
